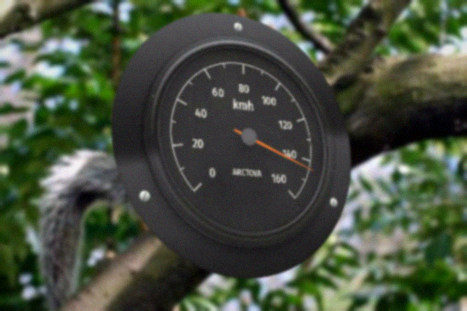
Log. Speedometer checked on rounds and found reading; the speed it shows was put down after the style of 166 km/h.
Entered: 145 km/h
